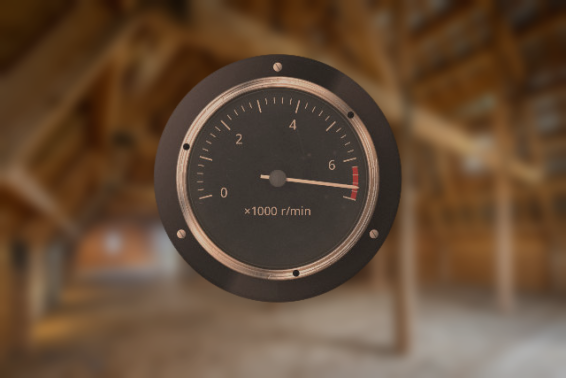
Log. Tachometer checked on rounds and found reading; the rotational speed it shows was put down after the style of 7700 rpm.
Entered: 6700 rpm
